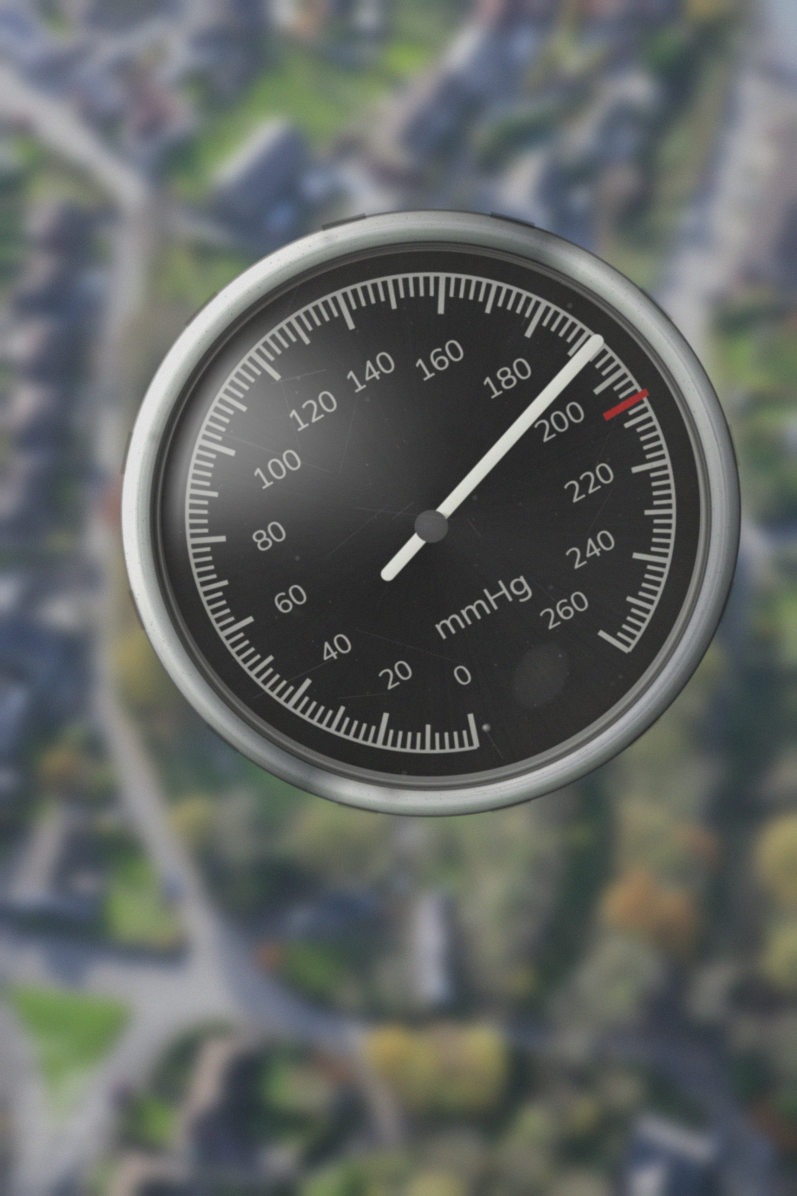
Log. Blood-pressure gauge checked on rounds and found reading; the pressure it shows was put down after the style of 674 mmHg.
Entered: 192 mmHg
